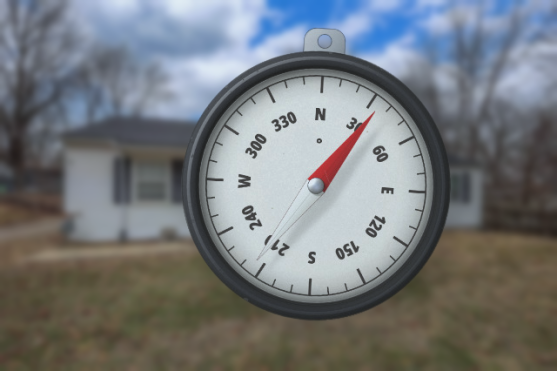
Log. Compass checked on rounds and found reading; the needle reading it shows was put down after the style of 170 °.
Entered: 35 °
